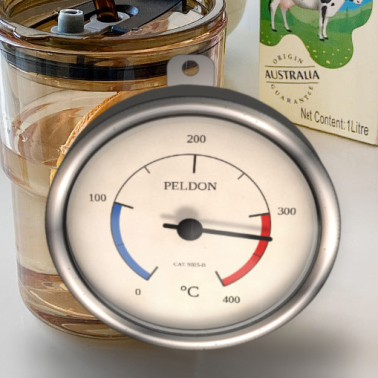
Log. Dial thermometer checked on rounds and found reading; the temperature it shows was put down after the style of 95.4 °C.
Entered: 325 °C
